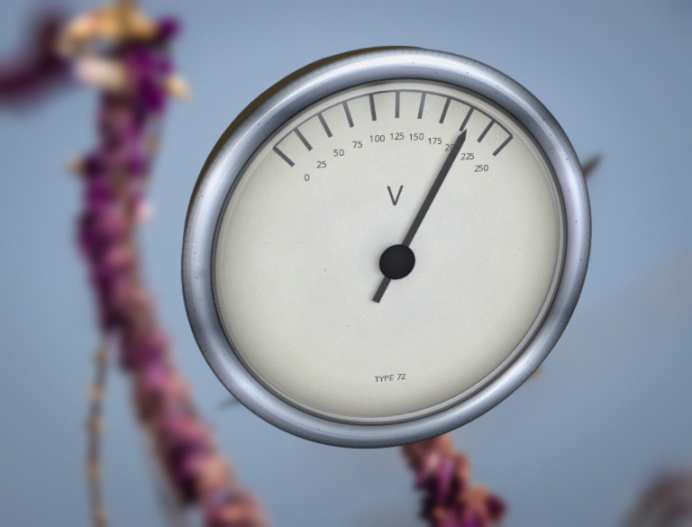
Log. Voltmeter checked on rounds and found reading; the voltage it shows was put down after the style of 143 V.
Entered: 200 V
